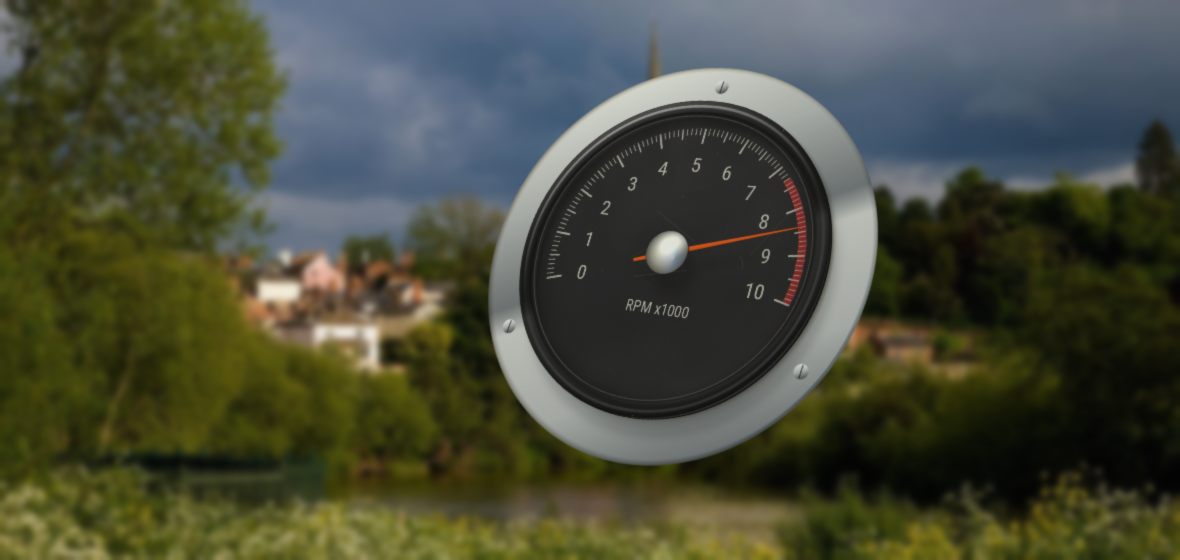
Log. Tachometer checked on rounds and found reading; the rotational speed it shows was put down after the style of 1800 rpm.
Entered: 8500 rpm
